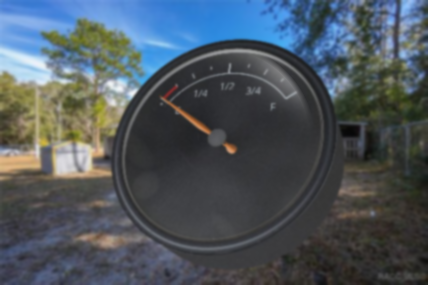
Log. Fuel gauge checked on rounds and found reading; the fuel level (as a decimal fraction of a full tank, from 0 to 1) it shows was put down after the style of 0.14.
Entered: 0
